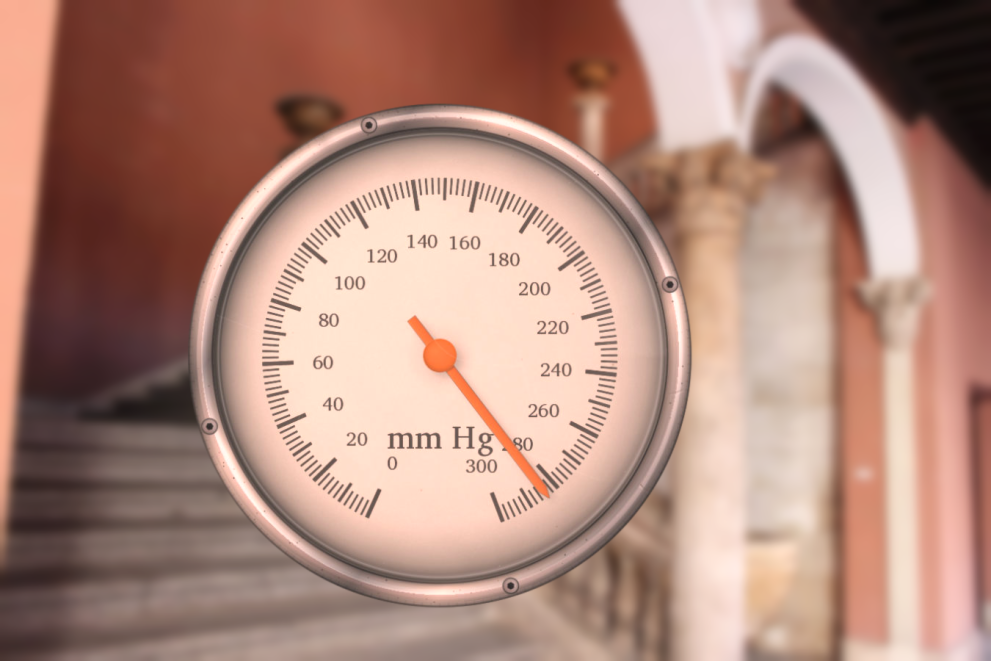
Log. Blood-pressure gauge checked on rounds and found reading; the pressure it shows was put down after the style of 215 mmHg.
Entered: 284 mmHg
